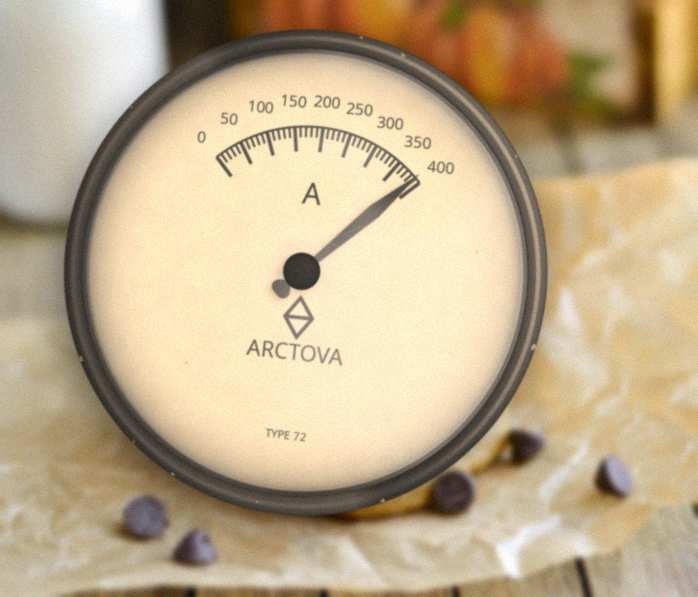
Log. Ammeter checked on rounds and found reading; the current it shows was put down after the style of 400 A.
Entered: 390 A
